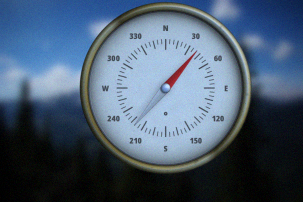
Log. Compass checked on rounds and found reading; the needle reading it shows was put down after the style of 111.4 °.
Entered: 40 °
